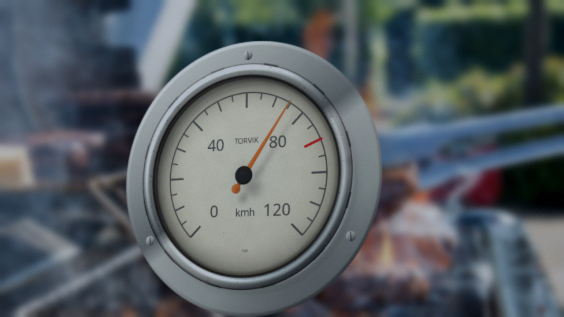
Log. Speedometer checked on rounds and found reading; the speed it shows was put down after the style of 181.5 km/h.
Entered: 75 km/h
